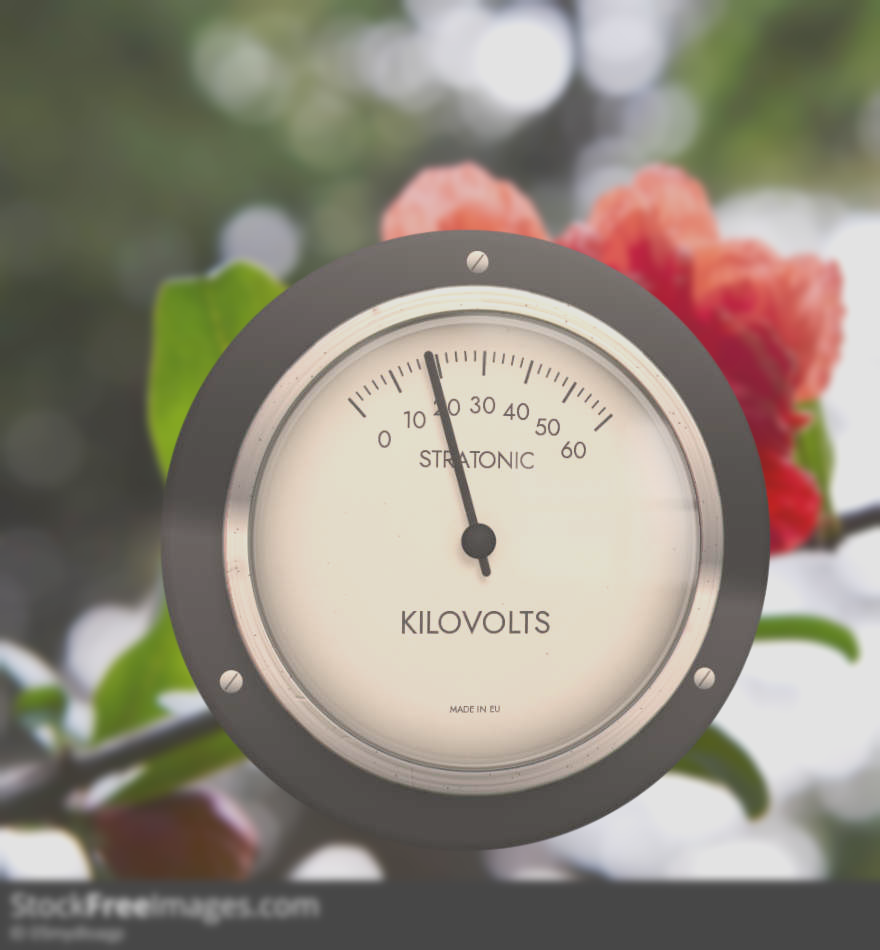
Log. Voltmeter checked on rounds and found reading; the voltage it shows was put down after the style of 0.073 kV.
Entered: 18 kV
